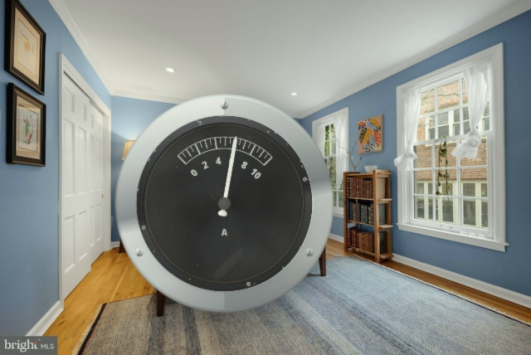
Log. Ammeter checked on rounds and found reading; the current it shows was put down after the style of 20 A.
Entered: 6 A
